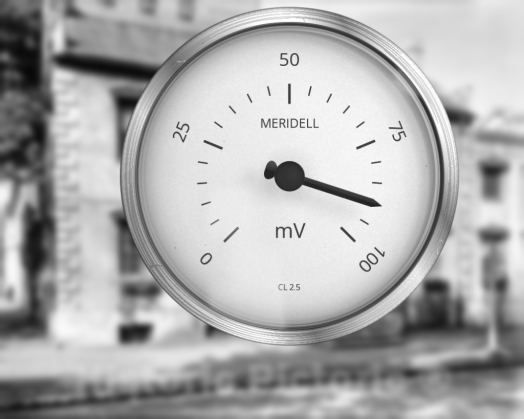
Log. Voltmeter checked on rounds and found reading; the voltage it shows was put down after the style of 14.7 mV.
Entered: 90 mV
